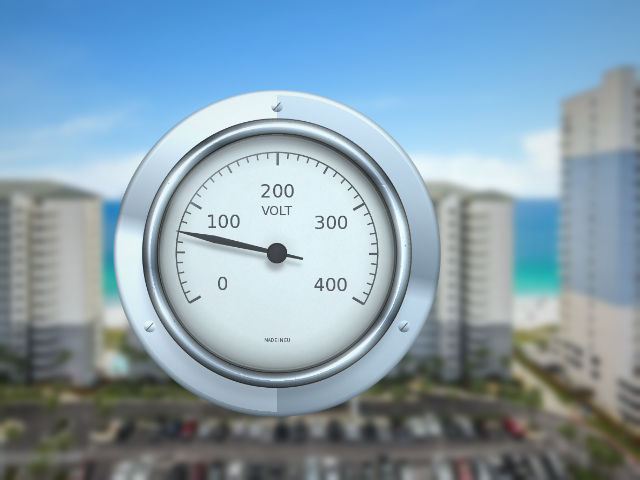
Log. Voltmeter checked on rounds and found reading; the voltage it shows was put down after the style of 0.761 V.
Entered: 70 V
